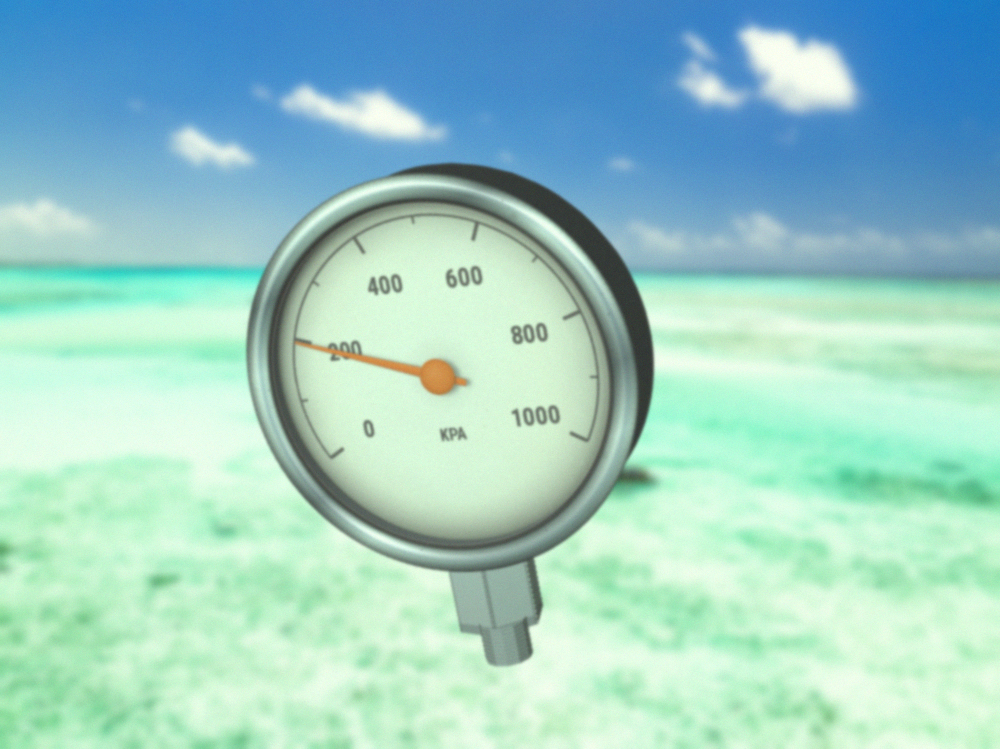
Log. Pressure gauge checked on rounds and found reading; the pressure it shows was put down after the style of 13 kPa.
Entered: 200 kPa
